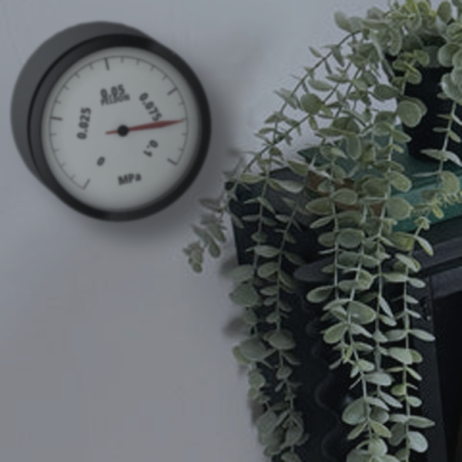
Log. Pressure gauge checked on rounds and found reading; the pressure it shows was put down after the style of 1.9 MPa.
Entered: 0.085 MPa
